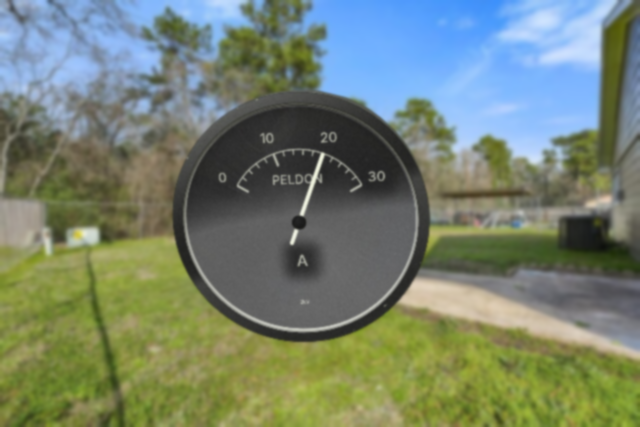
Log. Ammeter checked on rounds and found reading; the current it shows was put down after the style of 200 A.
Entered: 20 A
